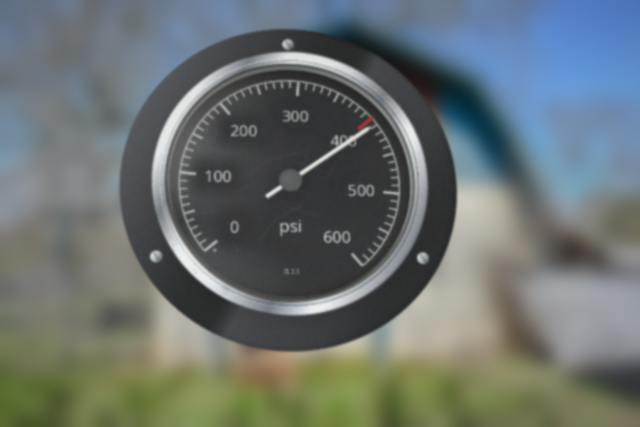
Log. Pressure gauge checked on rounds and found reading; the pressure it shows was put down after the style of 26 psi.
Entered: 410 psi
